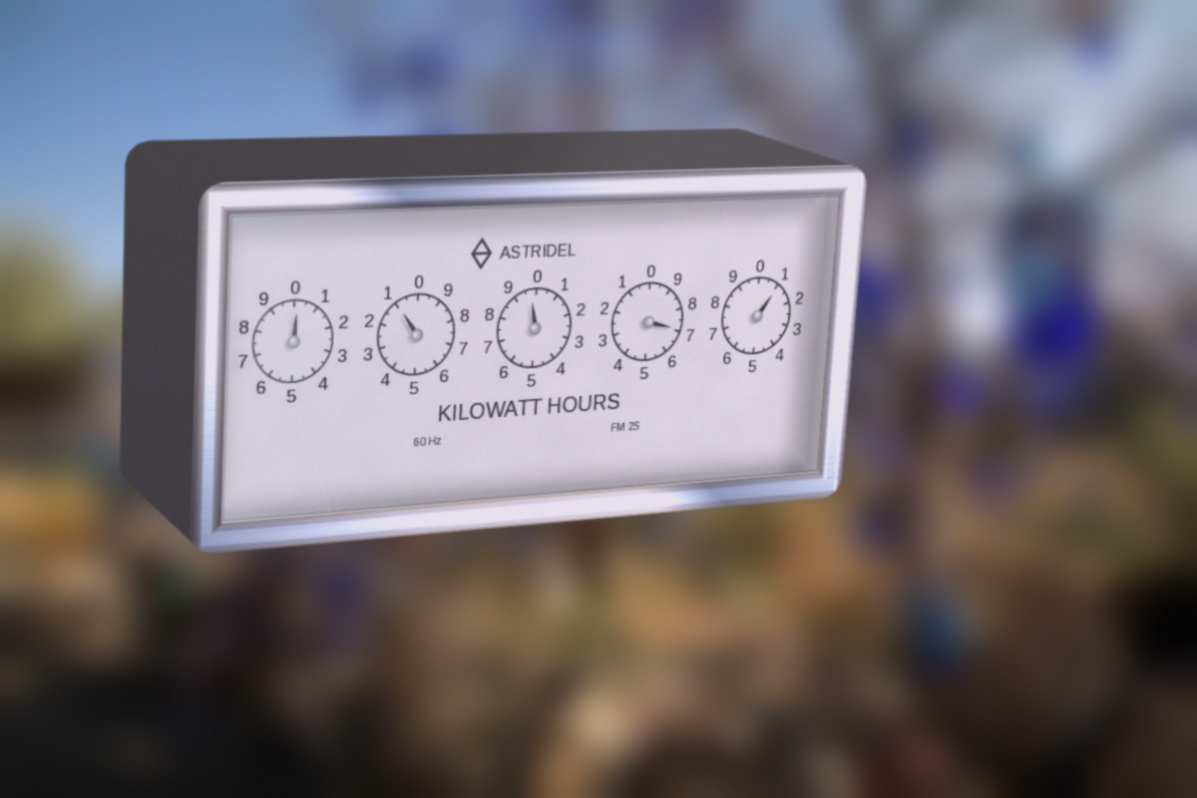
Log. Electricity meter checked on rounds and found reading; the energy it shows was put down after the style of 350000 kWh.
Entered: 971 kWh
